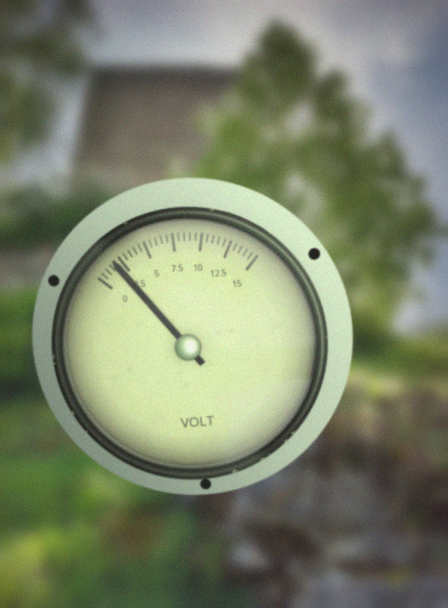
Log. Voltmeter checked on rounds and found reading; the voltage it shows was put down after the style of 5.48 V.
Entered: 2 V
